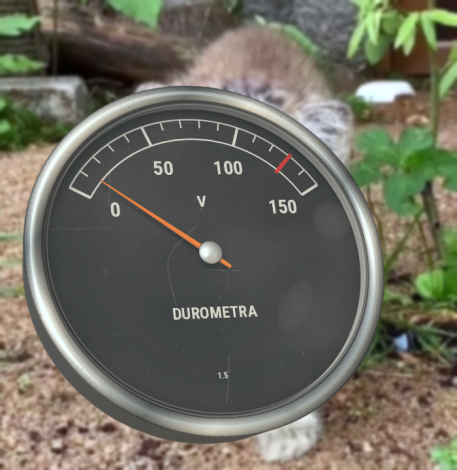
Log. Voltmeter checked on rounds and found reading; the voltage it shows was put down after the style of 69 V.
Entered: 10 V
